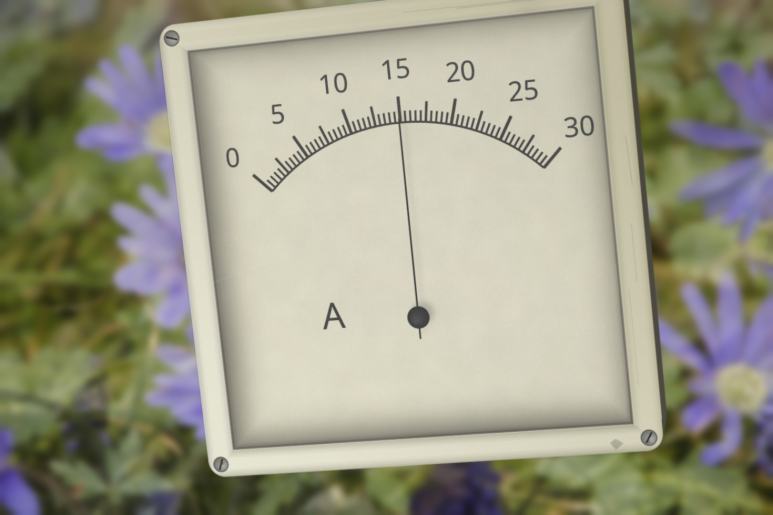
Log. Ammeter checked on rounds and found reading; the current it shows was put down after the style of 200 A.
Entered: 15 A
